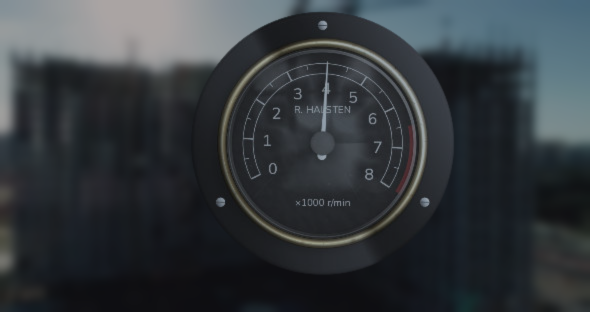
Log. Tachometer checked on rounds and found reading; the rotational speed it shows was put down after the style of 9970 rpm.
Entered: 4000 rpm
